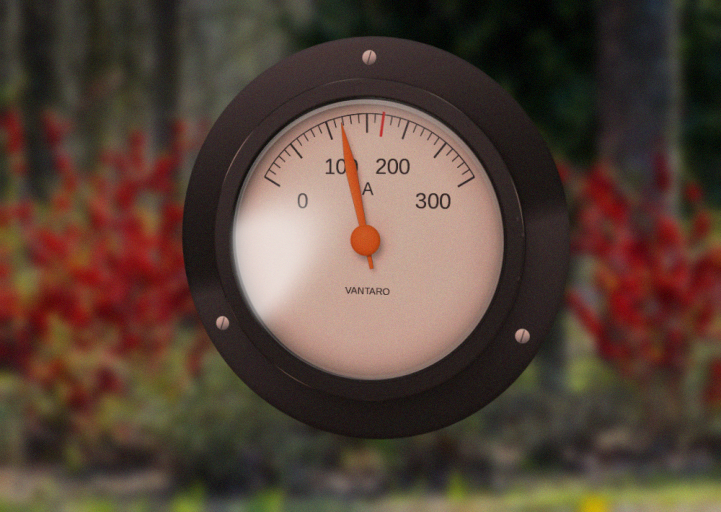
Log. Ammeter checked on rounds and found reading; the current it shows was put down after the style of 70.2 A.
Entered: 120 A
